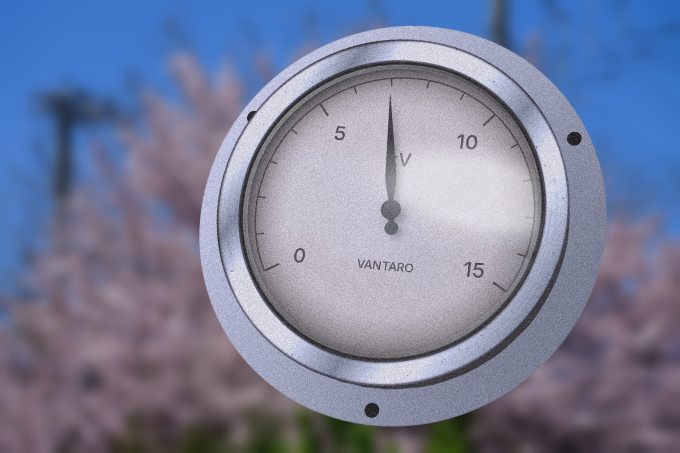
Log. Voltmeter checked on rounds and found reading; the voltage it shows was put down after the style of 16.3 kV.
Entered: 7 kV
